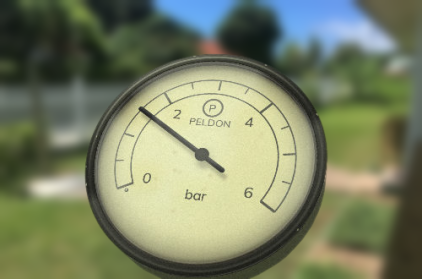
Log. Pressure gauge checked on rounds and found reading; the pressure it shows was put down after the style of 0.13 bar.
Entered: 1.5 bar
